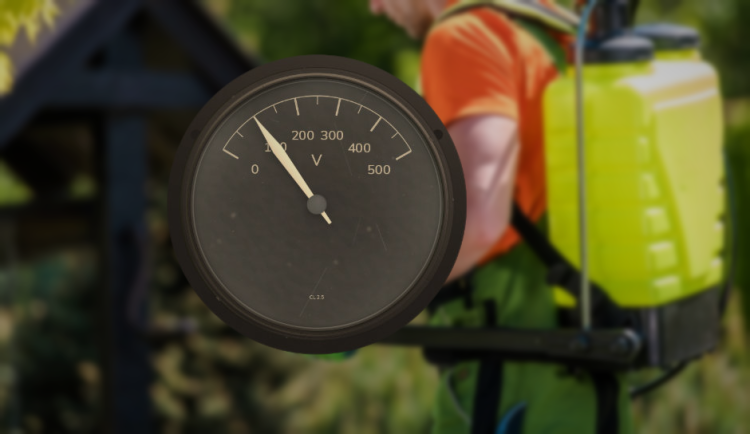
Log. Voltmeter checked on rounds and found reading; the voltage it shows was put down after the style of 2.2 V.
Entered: 100 V
